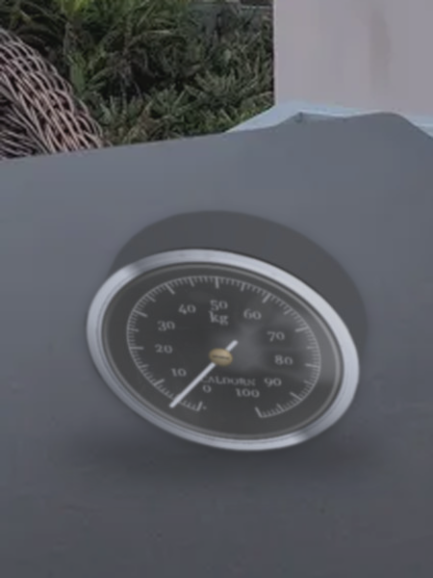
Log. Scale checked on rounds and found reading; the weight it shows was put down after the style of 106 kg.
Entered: 5 kg
